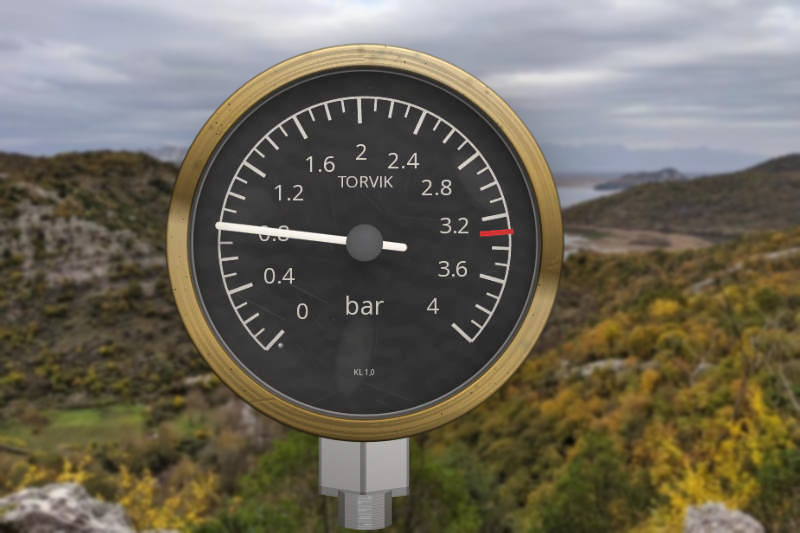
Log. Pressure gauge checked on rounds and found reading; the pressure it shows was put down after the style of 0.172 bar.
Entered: 0.8 bar
